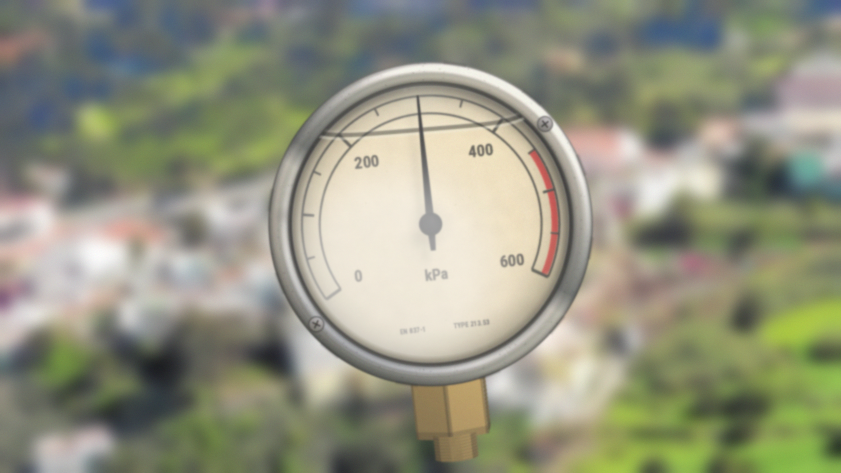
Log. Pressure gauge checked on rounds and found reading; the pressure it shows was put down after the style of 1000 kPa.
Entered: 300 kPa
